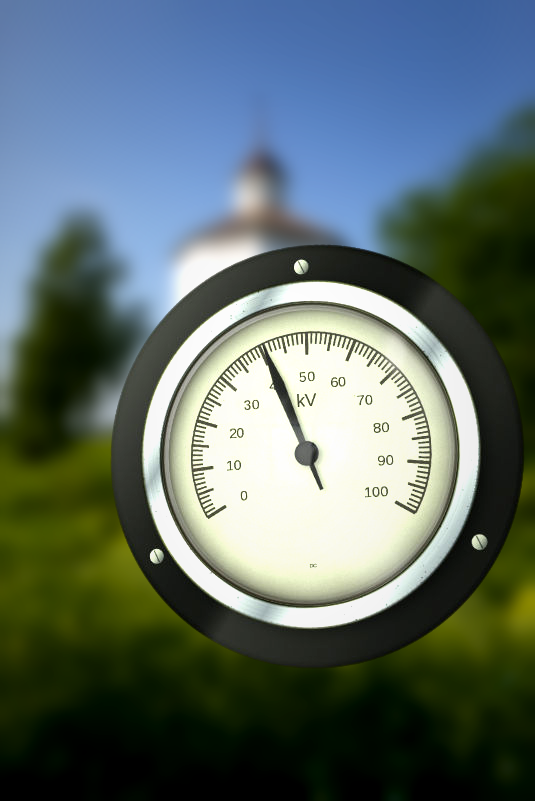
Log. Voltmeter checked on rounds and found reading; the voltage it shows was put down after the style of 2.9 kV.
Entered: 41 kV
